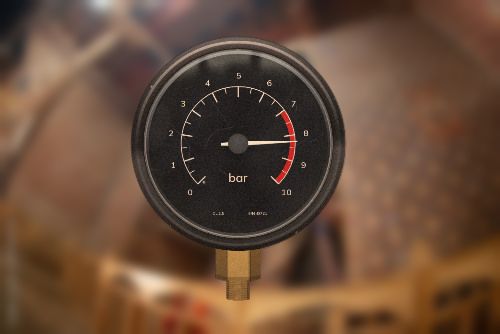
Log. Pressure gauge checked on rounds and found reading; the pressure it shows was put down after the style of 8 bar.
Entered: 8.25 bar
